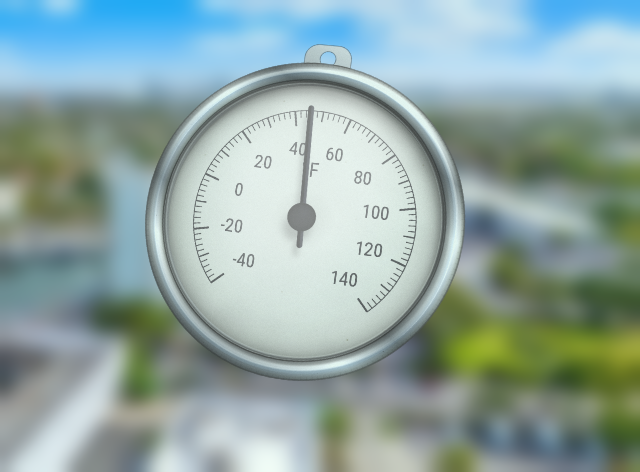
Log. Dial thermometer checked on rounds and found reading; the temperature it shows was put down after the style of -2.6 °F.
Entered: 46 °F
